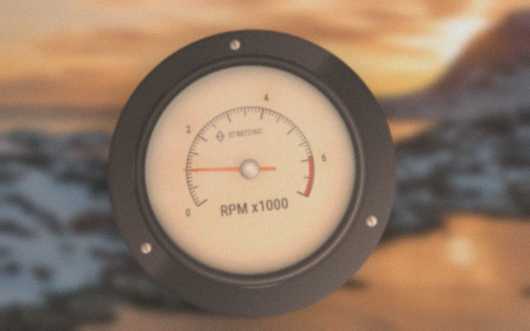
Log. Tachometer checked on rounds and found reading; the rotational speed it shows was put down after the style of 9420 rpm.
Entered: 1000 rpm
